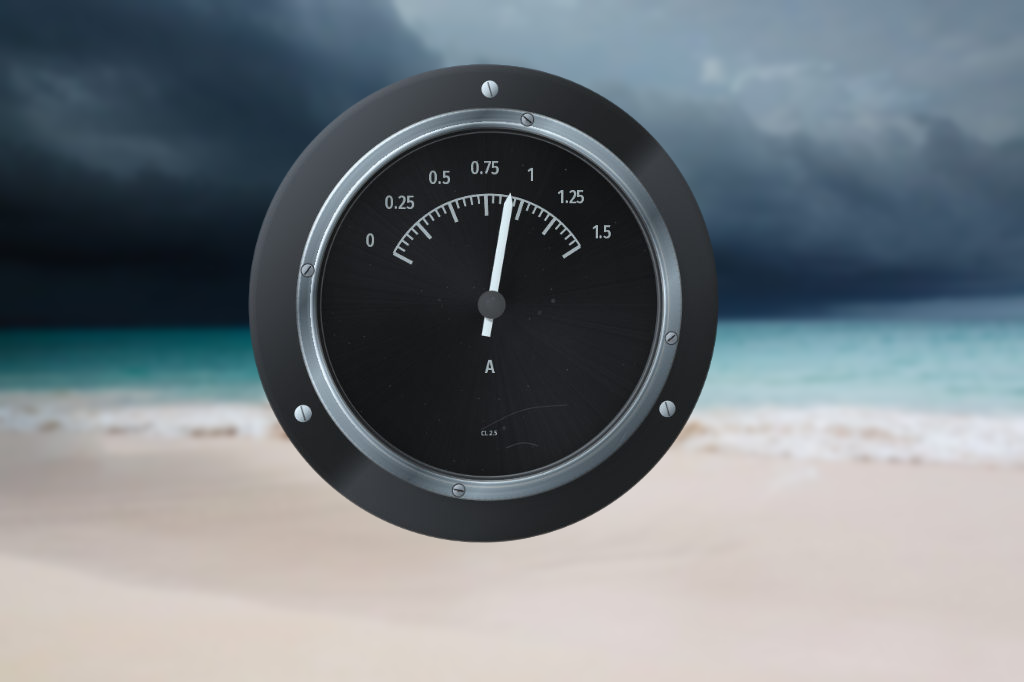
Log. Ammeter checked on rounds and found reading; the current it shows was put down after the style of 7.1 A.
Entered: 0.9 A
